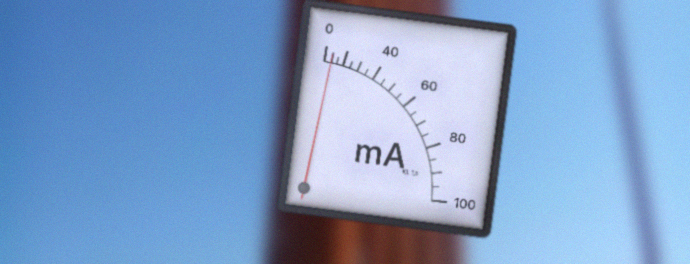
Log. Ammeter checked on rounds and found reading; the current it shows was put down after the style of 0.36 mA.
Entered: 10 mA
